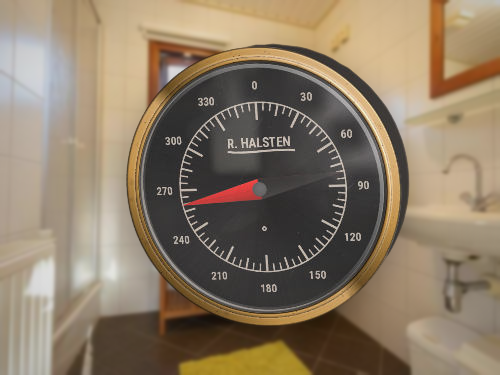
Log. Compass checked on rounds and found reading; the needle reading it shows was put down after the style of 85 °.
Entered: 260 °
